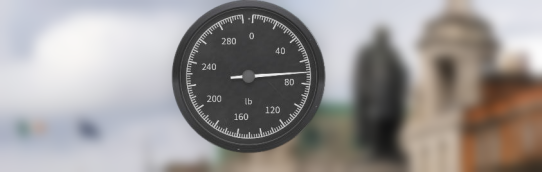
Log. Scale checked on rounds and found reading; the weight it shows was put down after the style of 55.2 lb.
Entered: 70 lb
